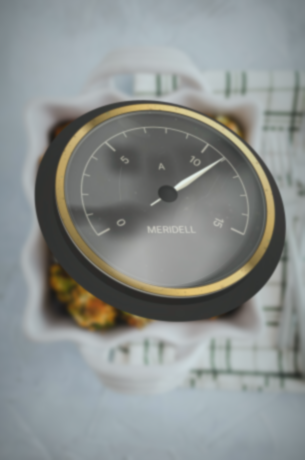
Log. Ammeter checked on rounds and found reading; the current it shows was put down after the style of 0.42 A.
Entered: 11 A
